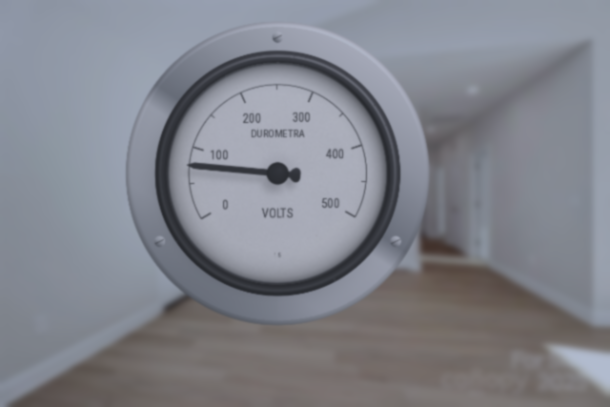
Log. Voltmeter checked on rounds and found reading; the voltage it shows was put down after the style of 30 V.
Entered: 75 V
